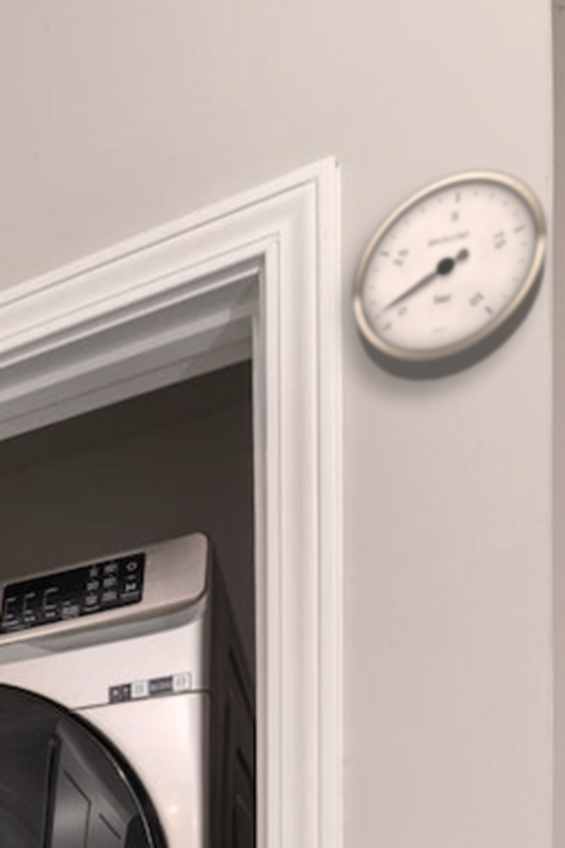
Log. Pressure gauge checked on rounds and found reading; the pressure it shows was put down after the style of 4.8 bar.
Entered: 0.5 bar
